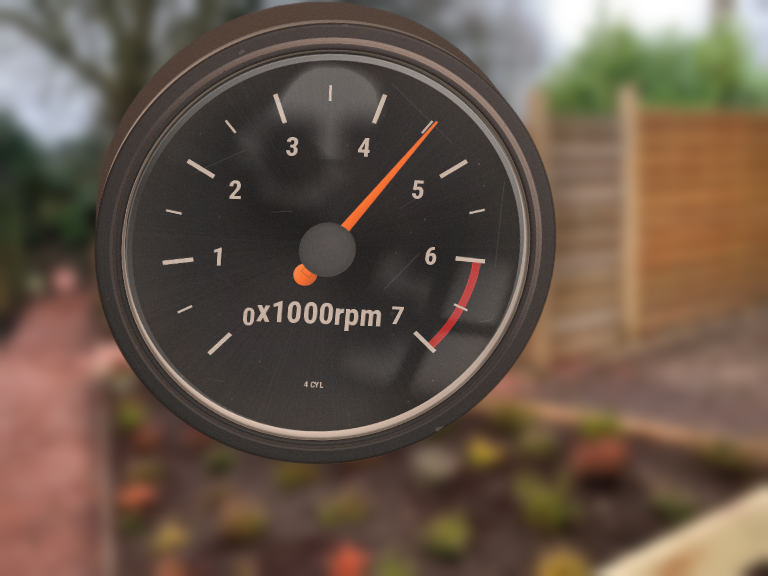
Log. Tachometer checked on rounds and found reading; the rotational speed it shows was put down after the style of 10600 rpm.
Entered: 4500 rpm
